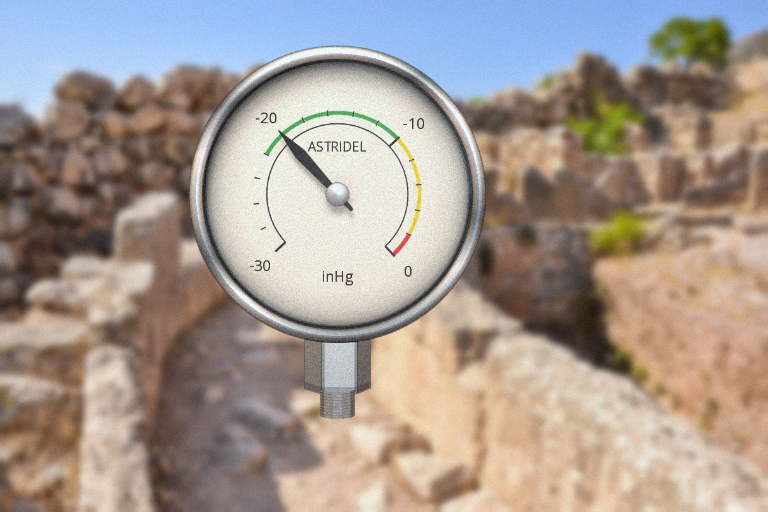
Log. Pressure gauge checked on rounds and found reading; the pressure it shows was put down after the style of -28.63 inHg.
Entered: -20 inHg
